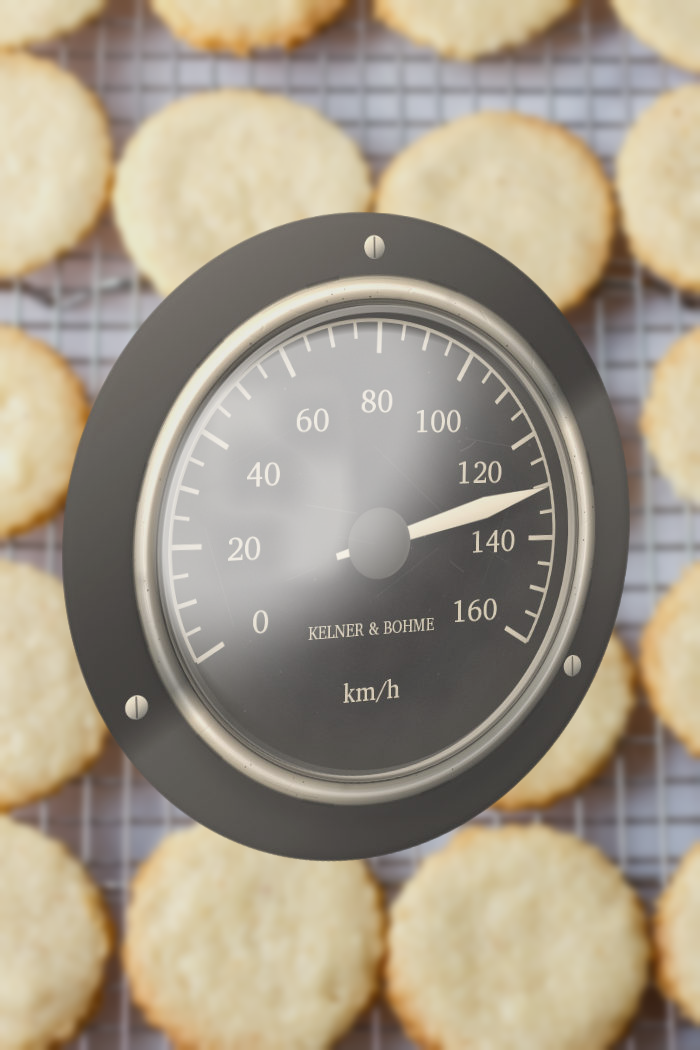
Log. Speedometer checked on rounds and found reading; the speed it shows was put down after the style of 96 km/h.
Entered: 130 km/h
